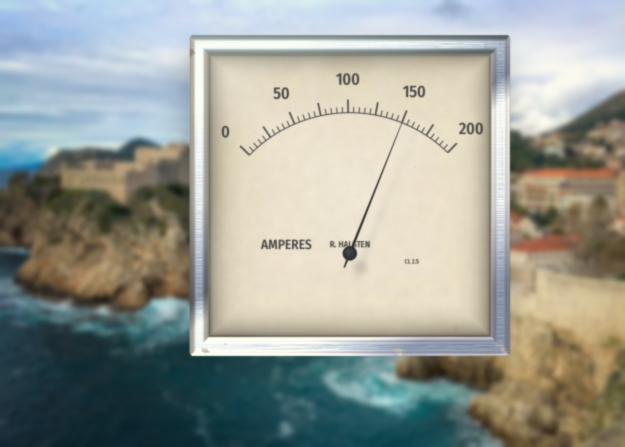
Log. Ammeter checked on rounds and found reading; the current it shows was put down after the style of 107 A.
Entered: 150 A
